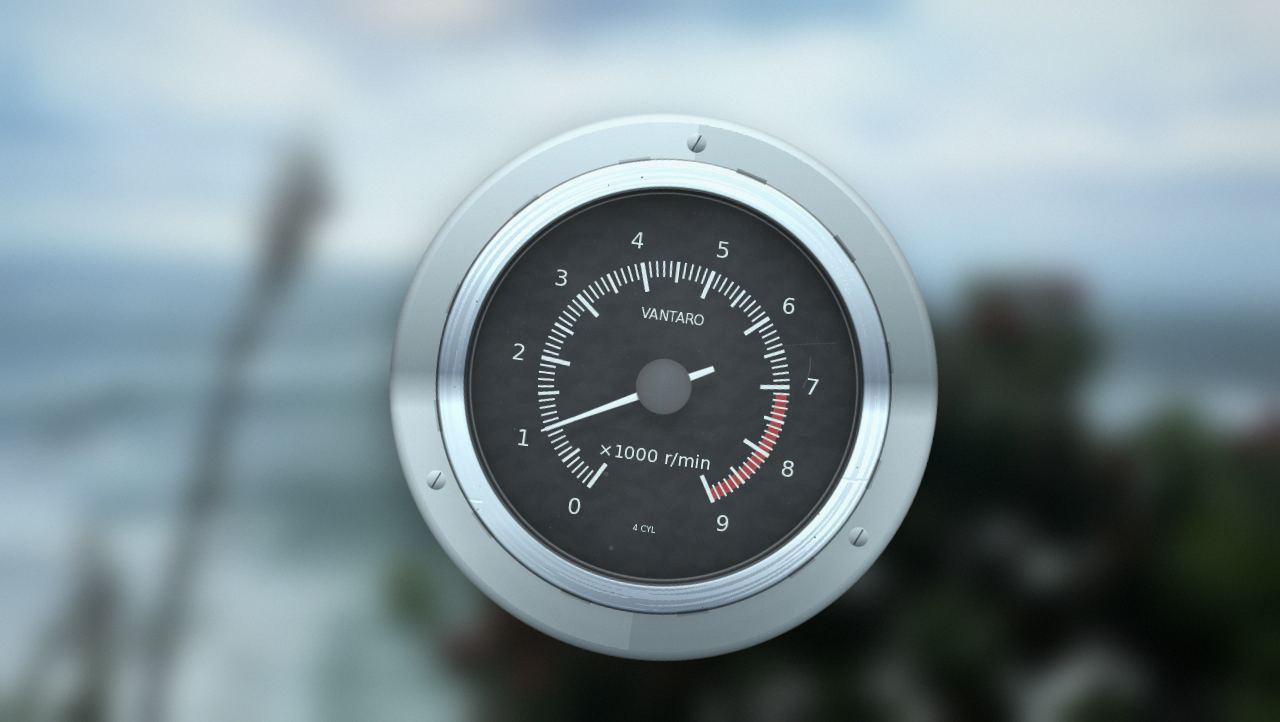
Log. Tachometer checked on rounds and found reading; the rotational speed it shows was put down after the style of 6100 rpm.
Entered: 1000 rpm
